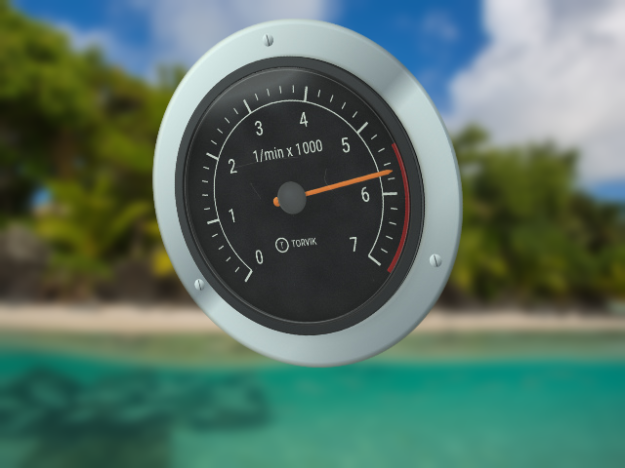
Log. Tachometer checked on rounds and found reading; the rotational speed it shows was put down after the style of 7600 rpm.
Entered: 5700 rpm
